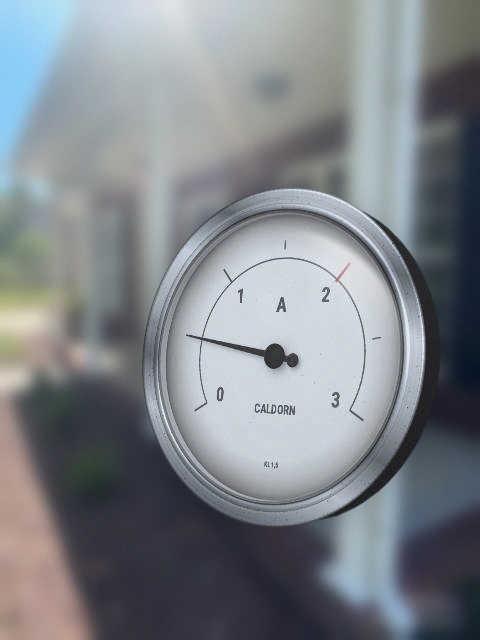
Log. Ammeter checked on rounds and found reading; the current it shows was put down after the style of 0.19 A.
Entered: 0.5 A
